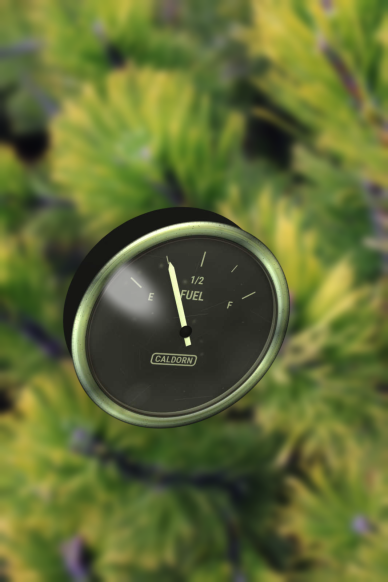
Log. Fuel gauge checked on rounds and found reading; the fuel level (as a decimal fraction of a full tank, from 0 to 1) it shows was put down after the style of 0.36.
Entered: 0.25
